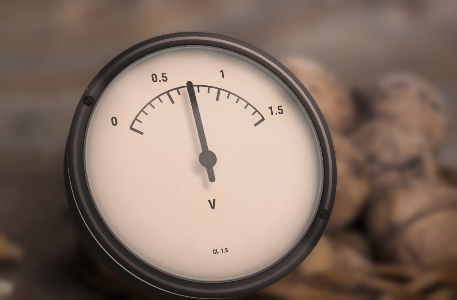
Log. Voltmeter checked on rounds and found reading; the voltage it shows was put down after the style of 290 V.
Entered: 0.7 V
